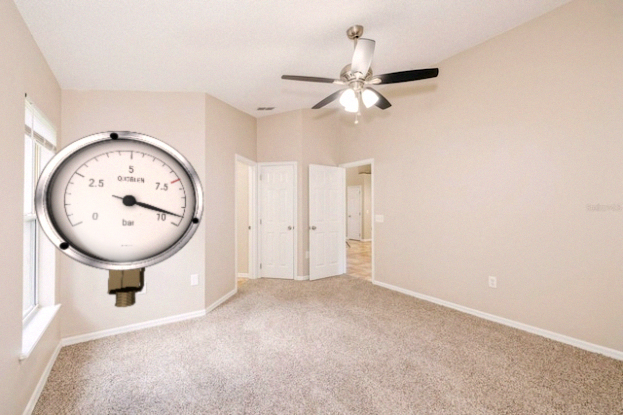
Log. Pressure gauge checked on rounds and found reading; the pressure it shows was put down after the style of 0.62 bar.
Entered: 9.5 bar
